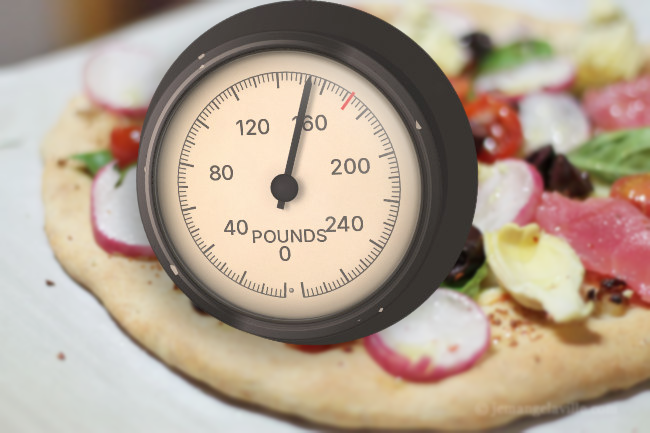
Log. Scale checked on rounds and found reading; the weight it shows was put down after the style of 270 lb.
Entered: 154 lb
